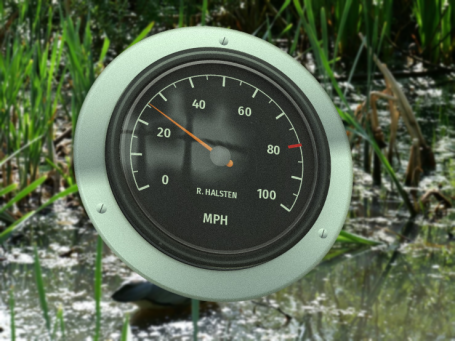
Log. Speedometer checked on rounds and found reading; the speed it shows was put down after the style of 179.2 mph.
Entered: 25 mph
